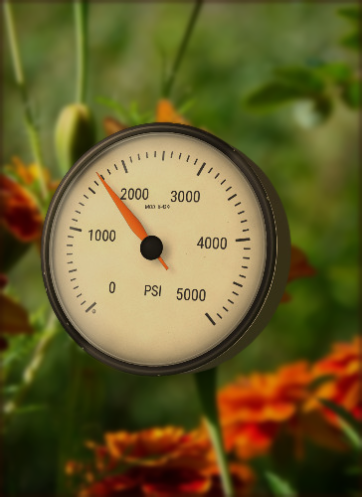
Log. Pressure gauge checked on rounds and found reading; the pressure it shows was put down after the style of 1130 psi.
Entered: 1700 psi
